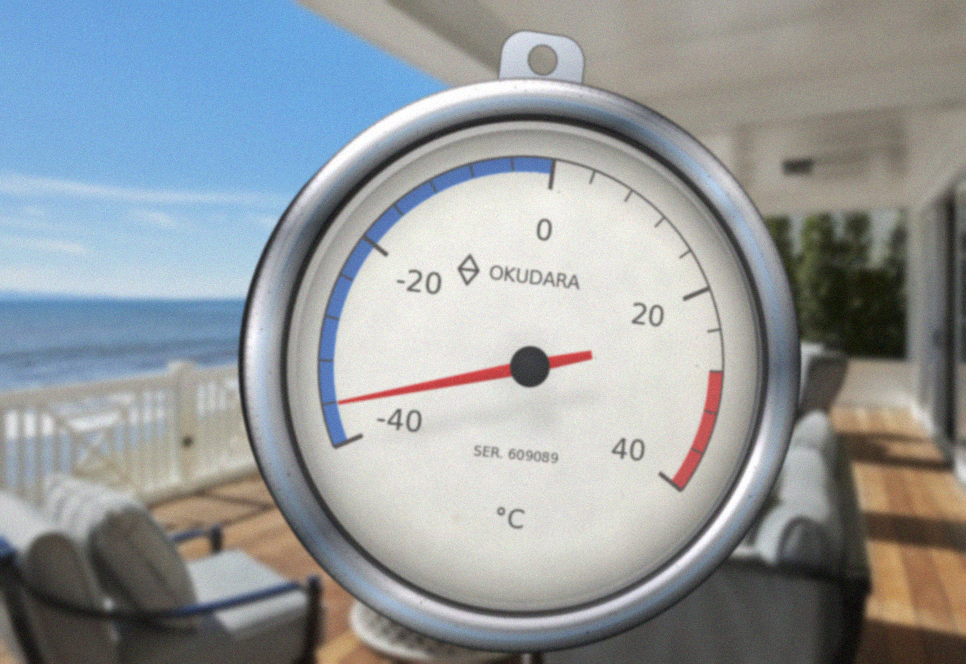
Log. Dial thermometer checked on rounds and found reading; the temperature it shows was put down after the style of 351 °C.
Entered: -36 °C
